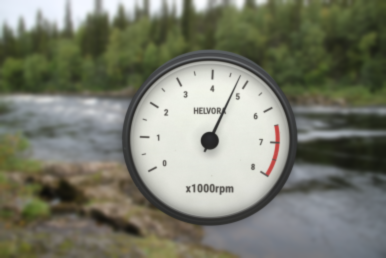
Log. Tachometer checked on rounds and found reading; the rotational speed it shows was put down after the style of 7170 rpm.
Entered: 4750 rpm
